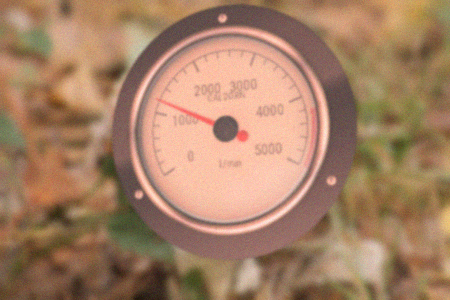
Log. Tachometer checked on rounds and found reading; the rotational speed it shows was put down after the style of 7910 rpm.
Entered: 1200 rpm
